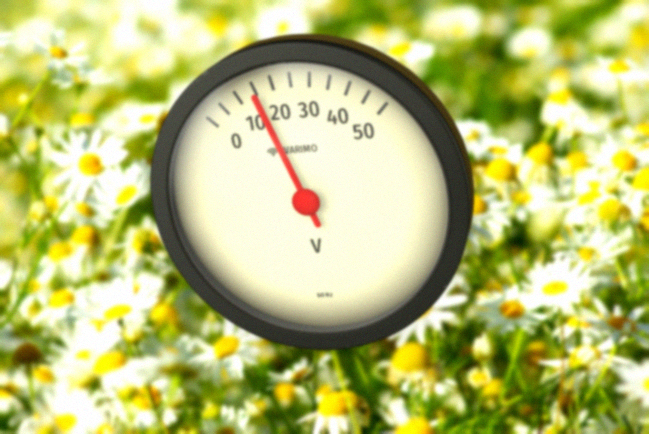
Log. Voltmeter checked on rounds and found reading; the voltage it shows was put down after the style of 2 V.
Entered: 15 V
